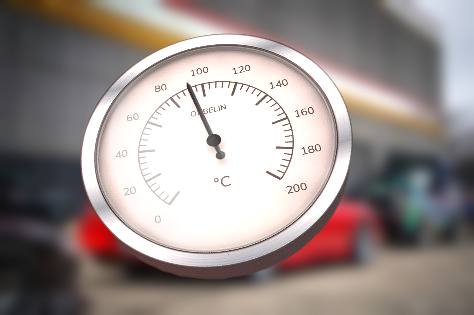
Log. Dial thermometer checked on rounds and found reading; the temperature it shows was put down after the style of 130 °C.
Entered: 92 °C
